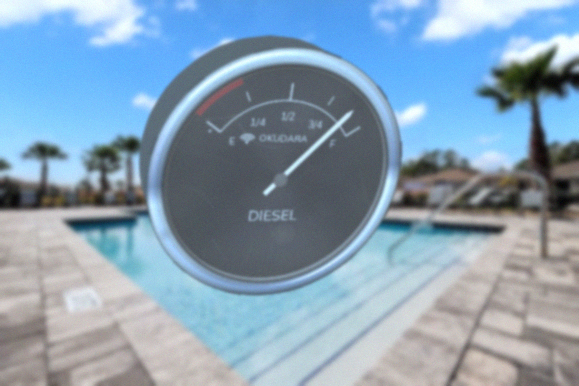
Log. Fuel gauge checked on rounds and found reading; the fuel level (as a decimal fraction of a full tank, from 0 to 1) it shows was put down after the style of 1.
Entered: 0.875
